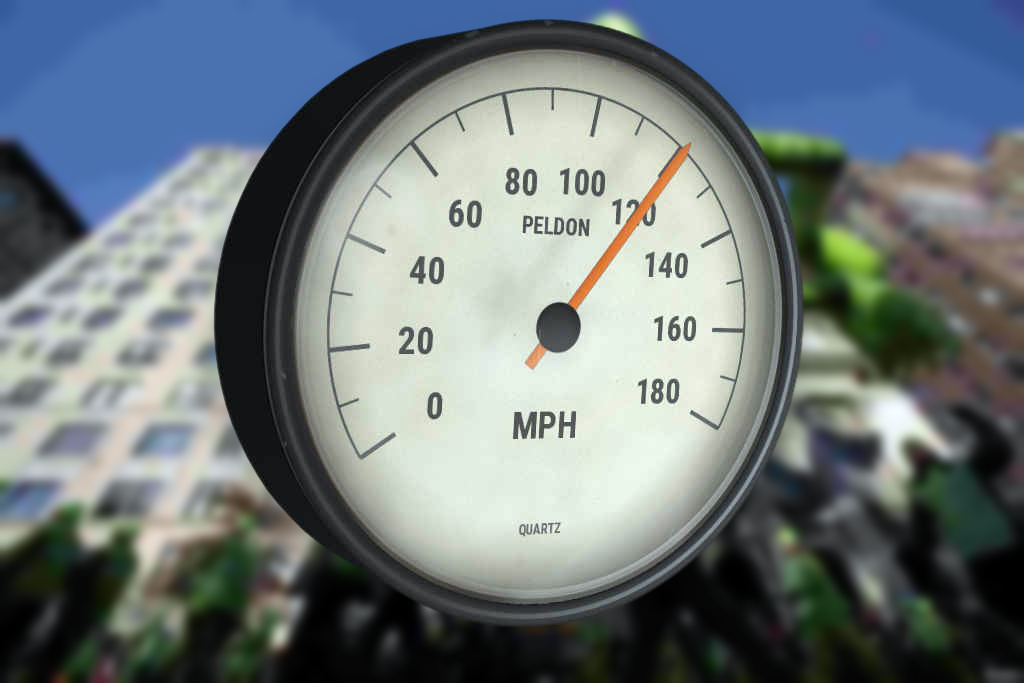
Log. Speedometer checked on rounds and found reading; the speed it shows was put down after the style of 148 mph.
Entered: 120 mph
